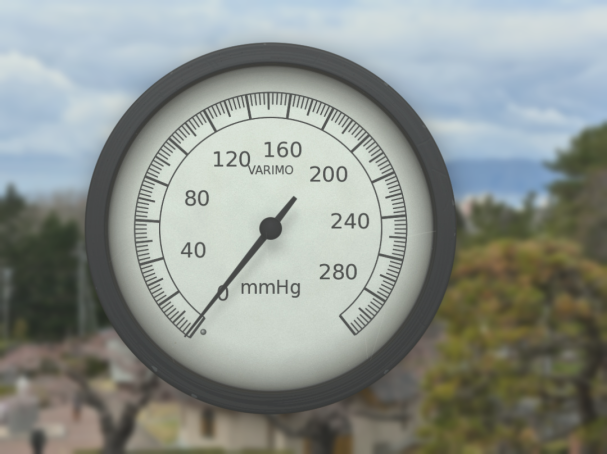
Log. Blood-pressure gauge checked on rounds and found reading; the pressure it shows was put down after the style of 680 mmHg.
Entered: 2 mmHg
